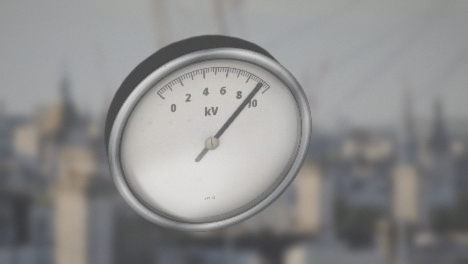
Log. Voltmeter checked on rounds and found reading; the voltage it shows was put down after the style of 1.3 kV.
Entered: 9 kV
